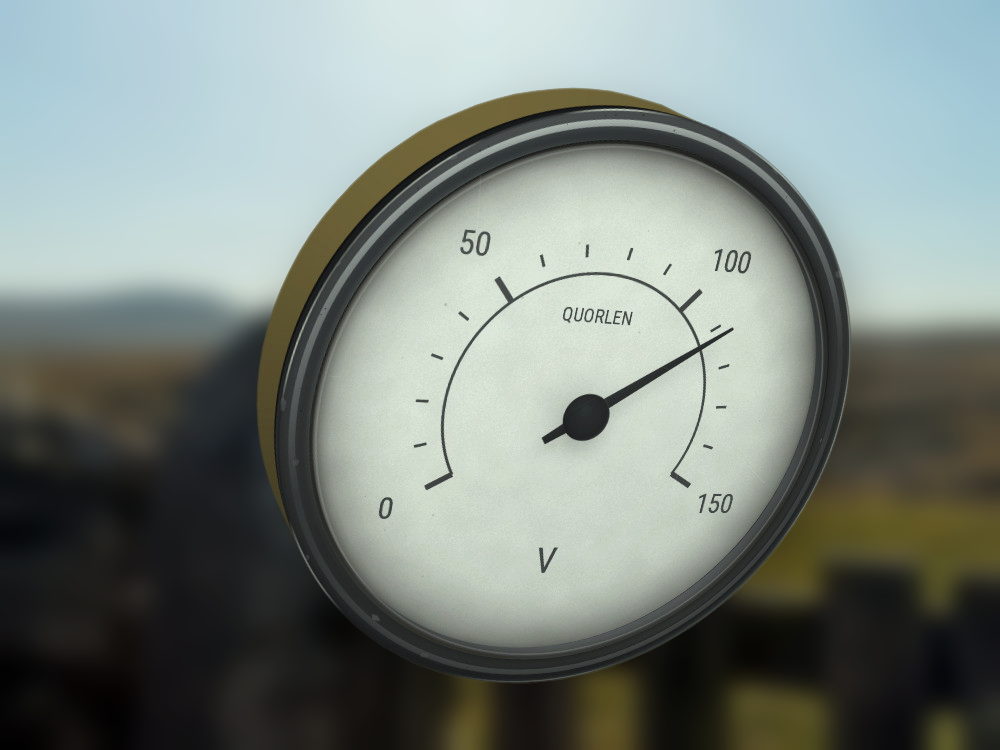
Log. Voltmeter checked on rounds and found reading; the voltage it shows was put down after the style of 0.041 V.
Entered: 110 V
